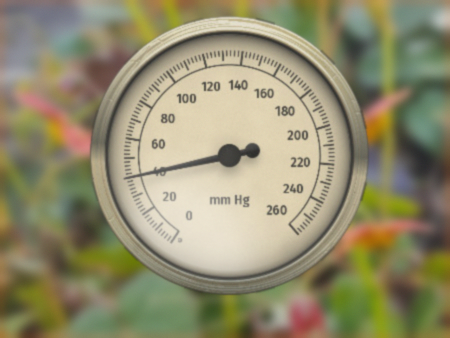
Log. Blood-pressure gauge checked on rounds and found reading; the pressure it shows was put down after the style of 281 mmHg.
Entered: 40 mmHg
